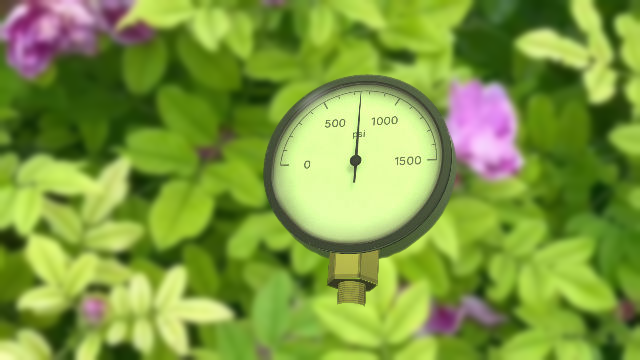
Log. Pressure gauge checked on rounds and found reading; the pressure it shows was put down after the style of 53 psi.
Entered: 750 psi
